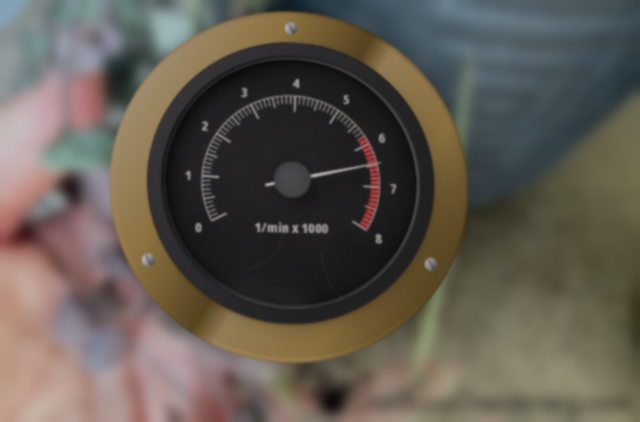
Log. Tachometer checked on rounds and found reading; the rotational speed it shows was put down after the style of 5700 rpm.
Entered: 6500 rpm
